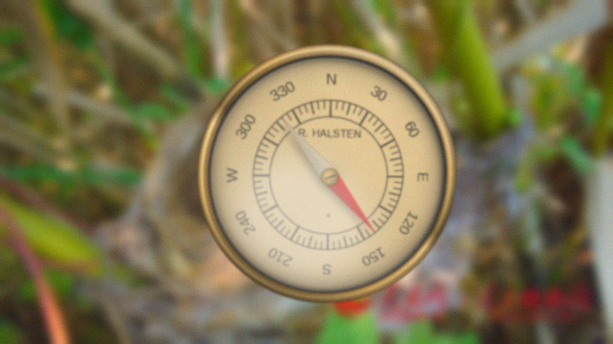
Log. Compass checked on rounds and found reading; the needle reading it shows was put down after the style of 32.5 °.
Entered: 140 °
